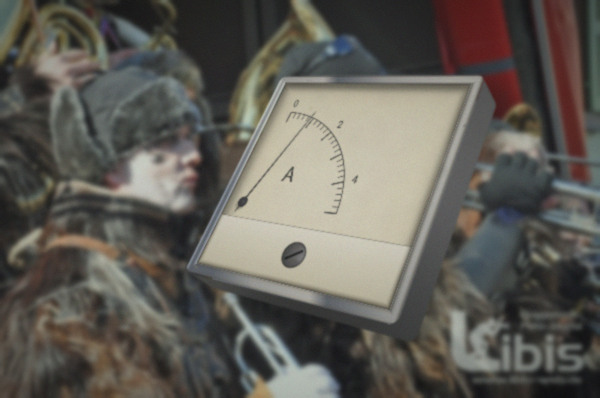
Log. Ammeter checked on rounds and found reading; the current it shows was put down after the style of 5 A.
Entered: 1 A
